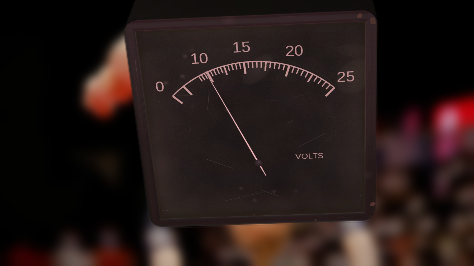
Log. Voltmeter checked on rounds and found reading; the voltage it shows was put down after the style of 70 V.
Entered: 10 V
